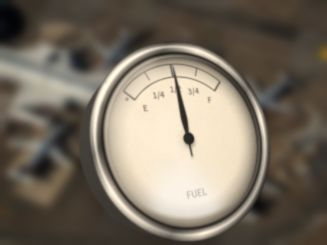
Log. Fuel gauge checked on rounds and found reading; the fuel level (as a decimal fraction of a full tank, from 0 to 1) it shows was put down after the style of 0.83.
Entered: 0.5
